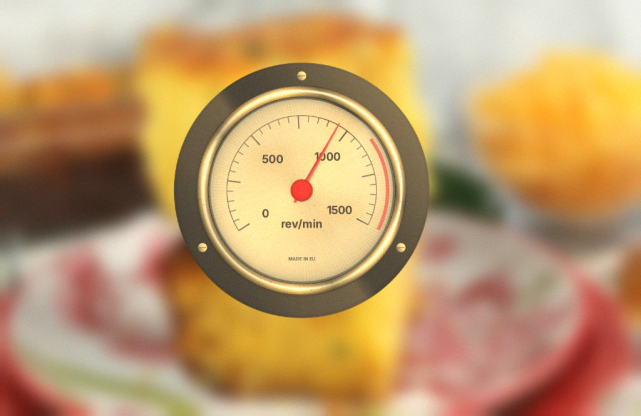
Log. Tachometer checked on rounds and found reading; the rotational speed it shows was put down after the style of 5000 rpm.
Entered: 950 rpm
